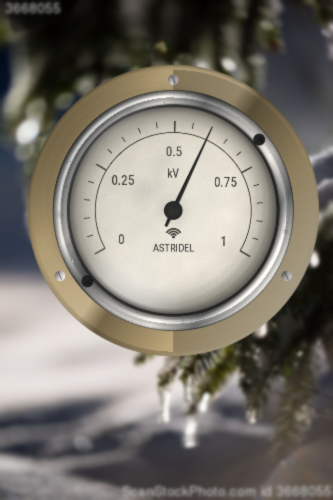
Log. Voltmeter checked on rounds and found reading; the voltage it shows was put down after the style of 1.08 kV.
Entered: 0.6 kV
